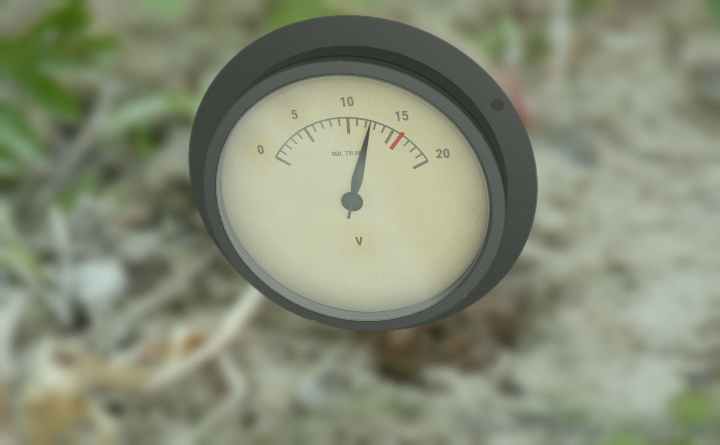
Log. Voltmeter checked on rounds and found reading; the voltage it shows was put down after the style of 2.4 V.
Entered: 12.5 V
